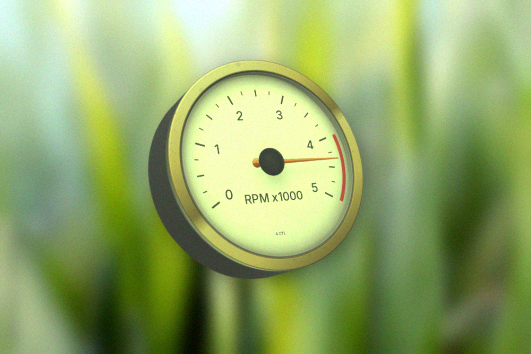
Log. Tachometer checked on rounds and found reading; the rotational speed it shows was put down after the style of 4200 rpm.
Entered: 4375 rpm
